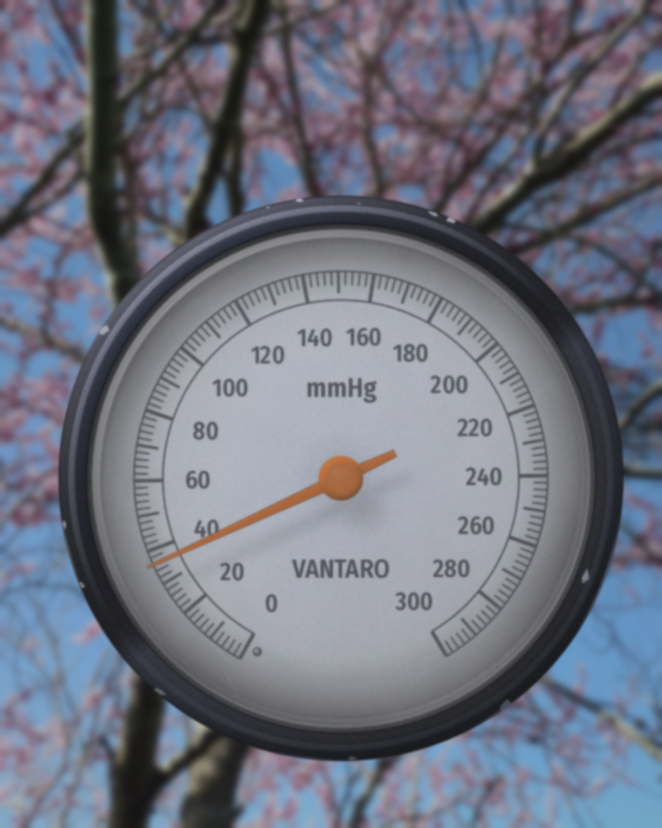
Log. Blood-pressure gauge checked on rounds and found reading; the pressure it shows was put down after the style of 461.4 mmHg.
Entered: 36 mmHg
